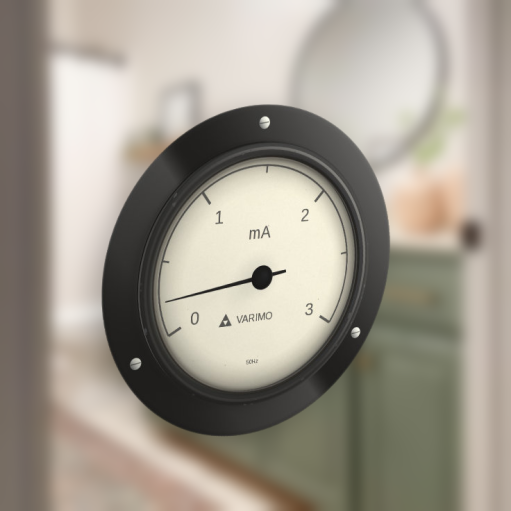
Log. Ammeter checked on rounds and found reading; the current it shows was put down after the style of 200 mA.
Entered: 0.25 mA
